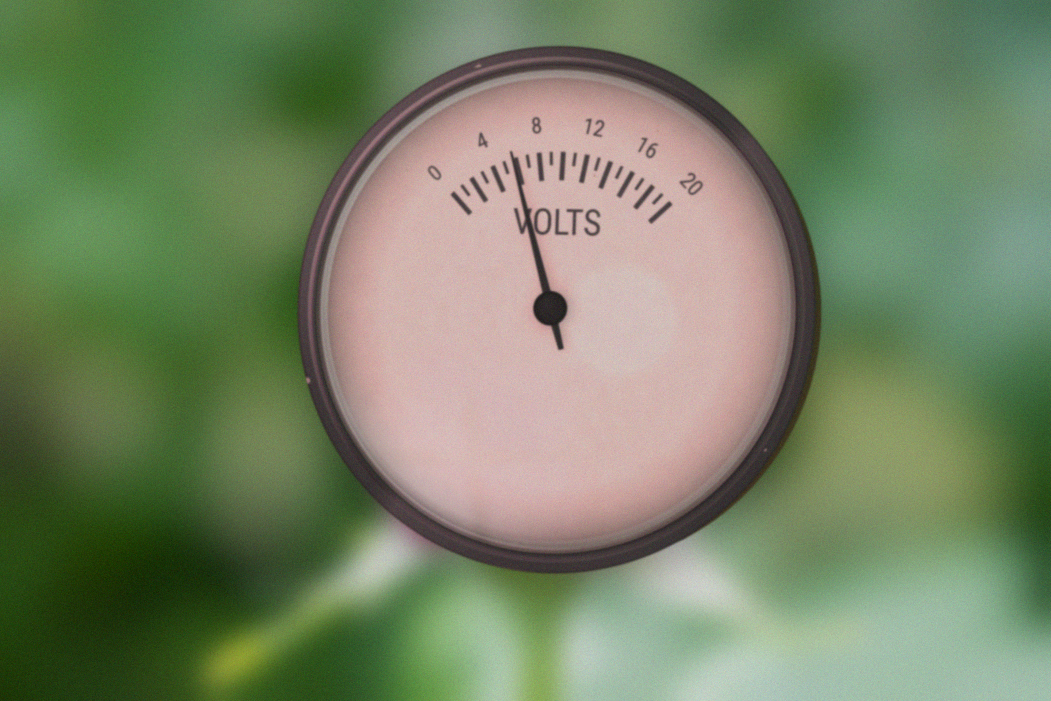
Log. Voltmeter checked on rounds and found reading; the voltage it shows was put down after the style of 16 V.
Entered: 6 V
